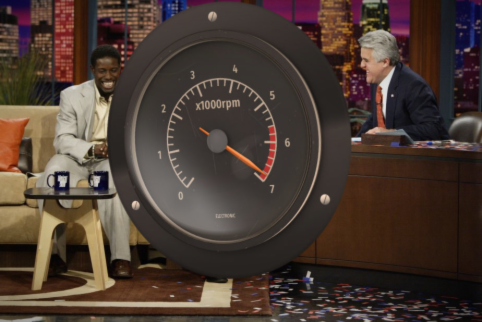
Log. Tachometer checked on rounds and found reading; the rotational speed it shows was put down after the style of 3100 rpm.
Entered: 6800 rpm
